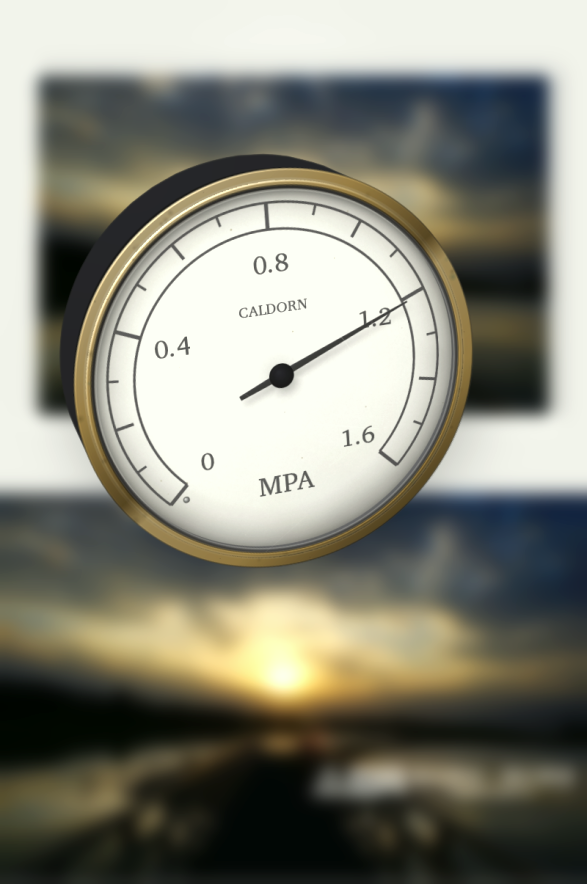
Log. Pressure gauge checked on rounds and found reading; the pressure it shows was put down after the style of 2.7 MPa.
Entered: 1.2 MPa
